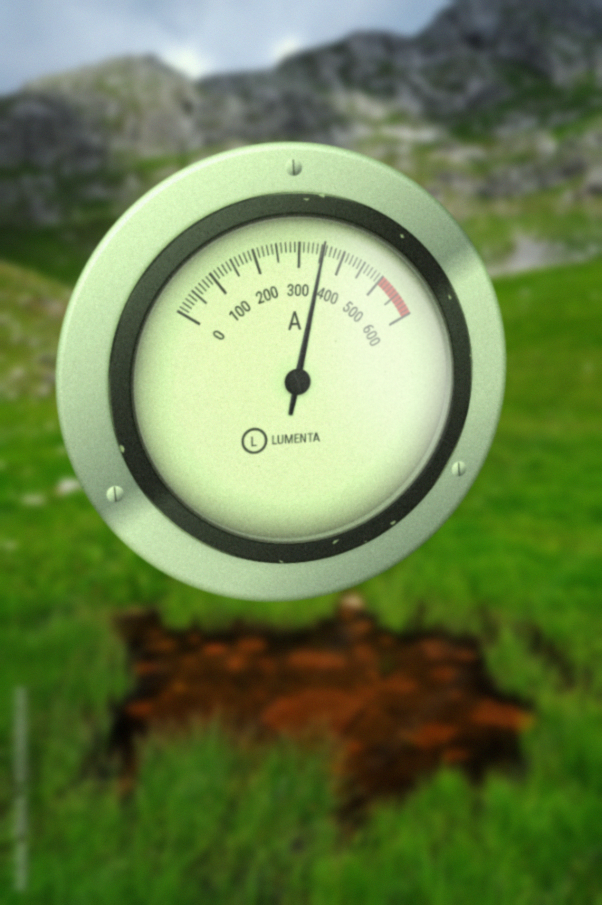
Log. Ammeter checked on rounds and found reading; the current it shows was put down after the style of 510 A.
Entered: 350 A
